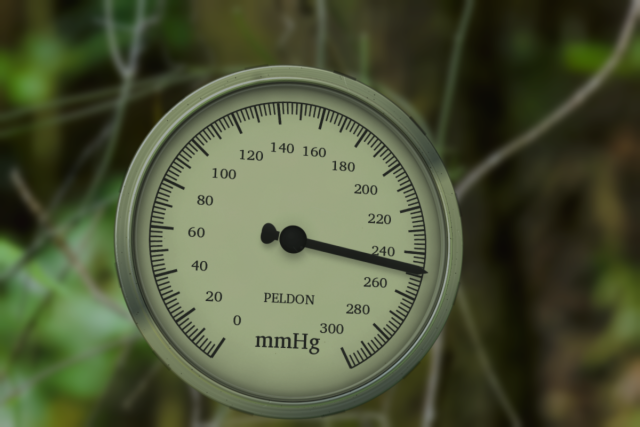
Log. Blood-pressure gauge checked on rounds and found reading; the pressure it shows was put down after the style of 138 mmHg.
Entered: 248 mmHg
